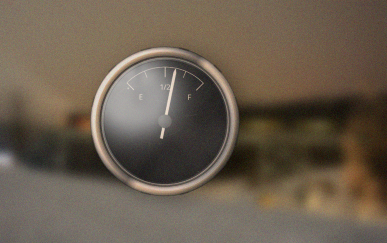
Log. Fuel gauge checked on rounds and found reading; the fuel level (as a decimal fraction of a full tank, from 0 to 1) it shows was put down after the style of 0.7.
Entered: 0.625
